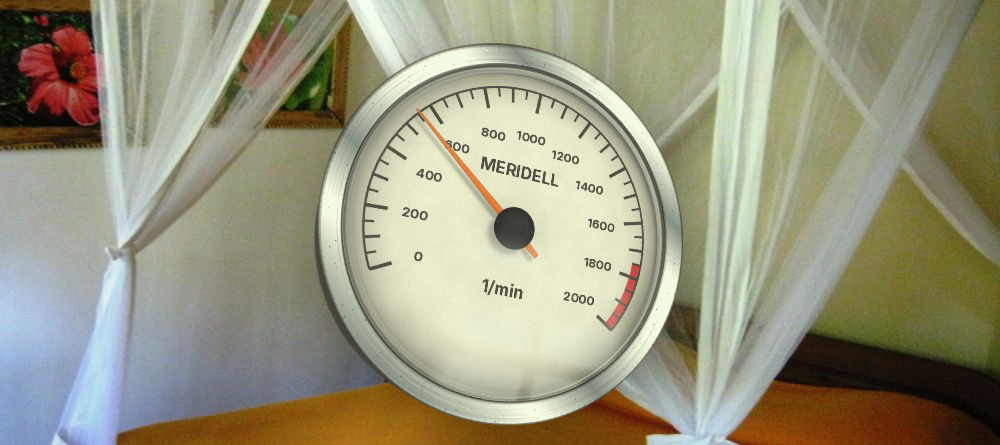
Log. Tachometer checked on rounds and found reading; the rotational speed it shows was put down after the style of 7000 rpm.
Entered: 550 rpm
